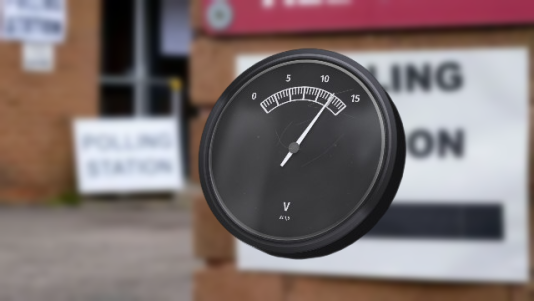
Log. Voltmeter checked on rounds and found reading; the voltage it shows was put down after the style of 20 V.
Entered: 12.5 V
